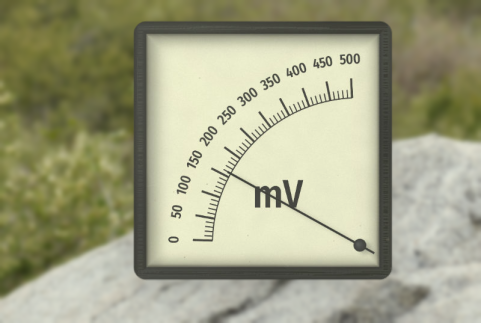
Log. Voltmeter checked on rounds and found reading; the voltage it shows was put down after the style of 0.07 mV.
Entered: 160 mV
